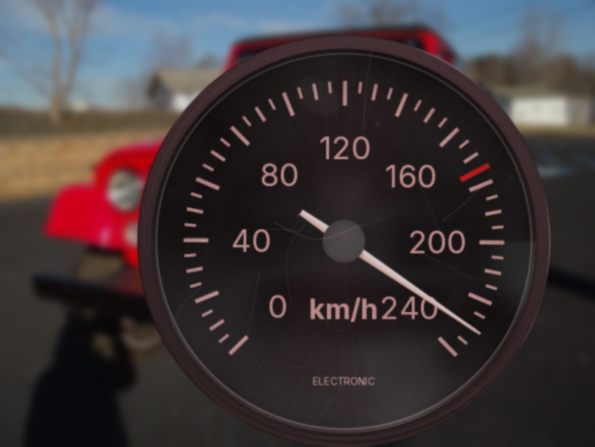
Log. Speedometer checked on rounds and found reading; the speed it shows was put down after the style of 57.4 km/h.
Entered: 230 km/h
